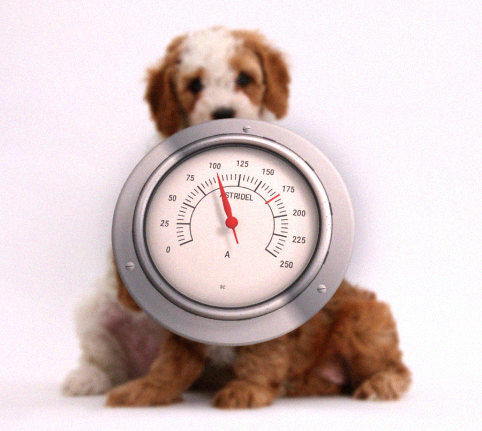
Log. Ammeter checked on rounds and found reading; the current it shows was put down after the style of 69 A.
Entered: 100 A
